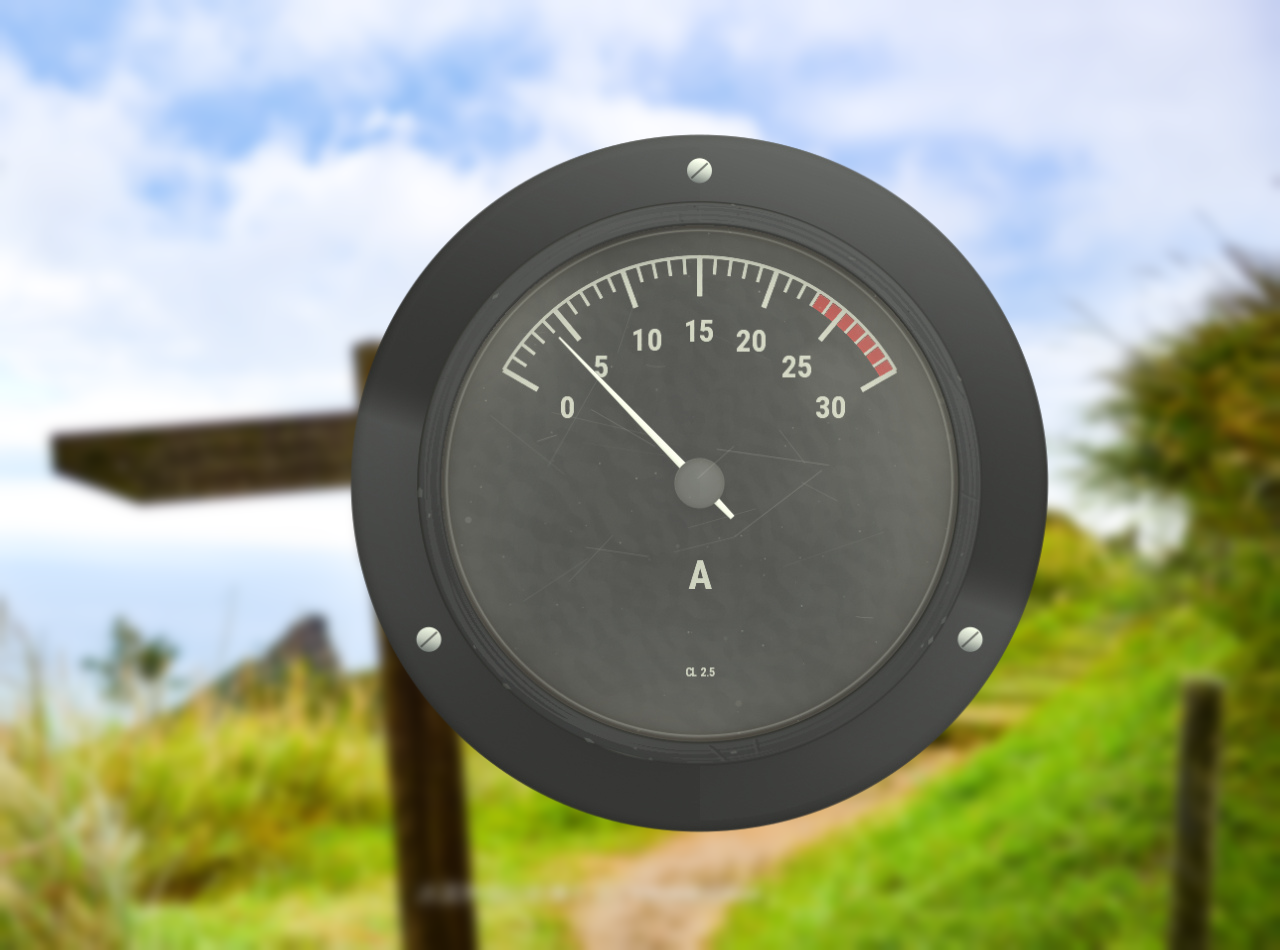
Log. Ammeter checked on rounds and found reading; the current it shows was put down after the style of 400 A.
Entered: 4 A
